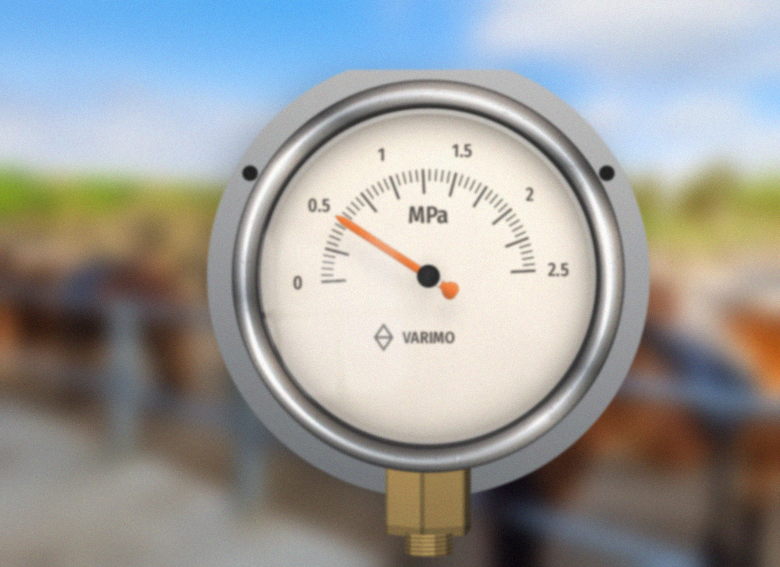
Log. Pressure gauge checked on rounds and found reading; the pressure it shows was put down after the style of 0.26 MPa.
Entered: 0.5 MPa
